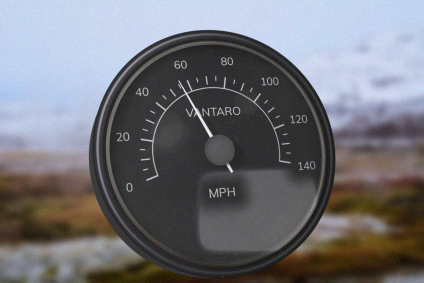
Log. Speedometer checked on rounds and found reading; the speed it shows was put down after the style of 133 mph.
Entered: 55 mph
